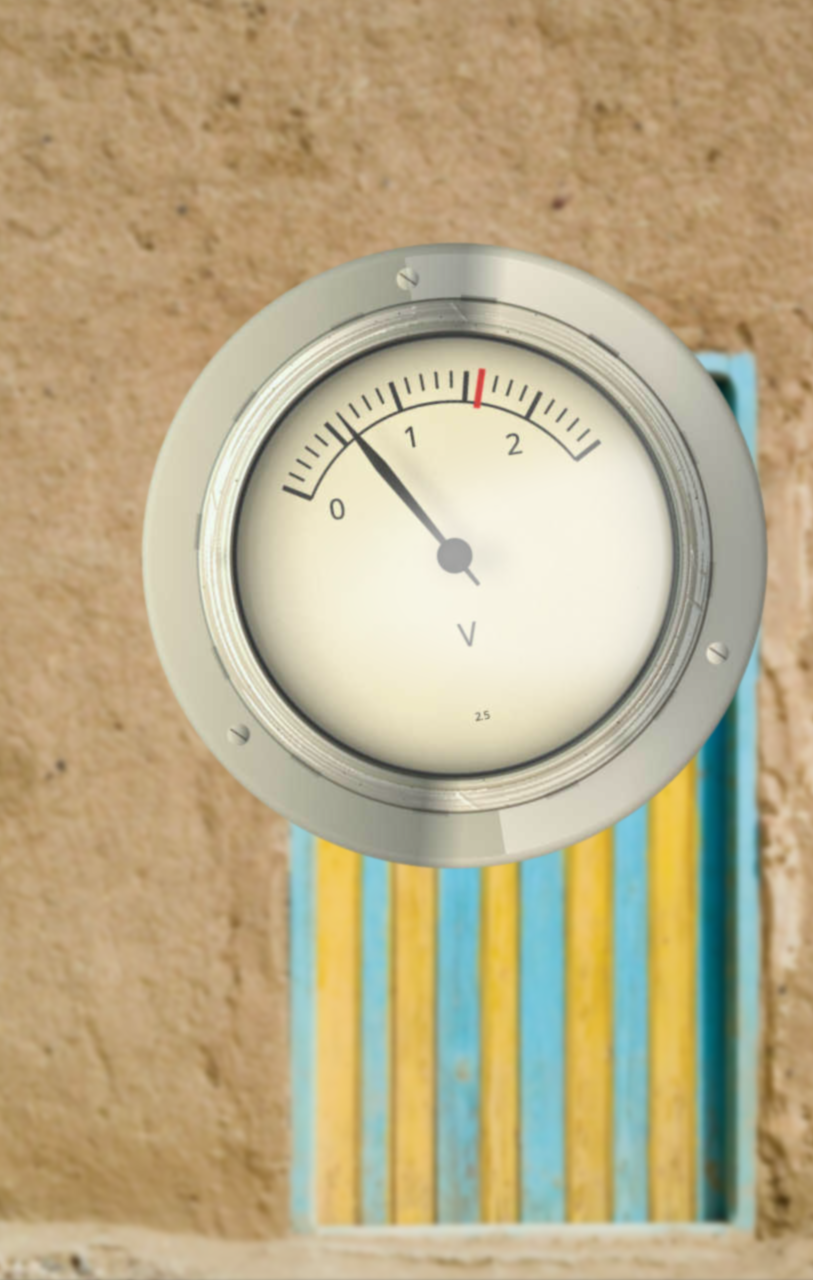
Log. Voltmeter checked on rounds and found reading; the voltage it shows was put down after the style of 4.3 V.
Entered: 0.6 V
